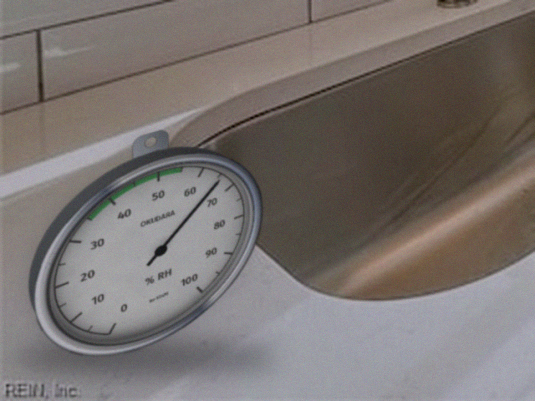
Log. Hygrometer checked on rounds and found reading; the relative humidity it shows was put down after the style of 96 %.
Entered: 65 %
